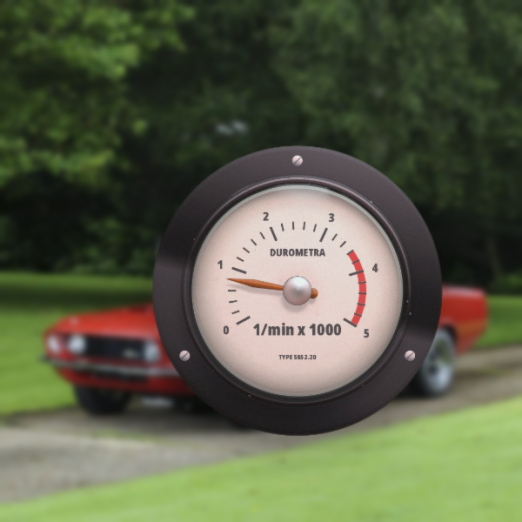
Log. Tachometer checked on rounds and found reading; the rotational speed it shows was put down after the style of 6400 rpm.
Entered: 800 rpm
